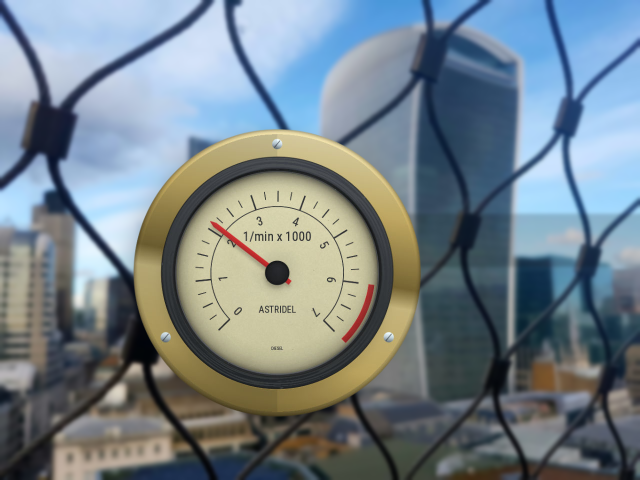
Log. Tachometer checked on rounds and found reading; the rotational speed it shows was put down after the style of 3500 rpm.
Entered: 2125 rpm
